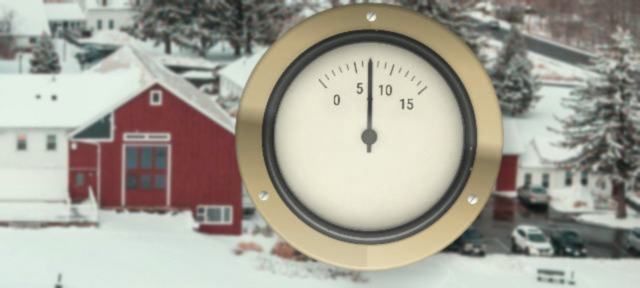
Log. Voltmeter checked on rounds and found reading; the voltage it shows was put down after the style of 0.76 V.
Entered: 7 V
